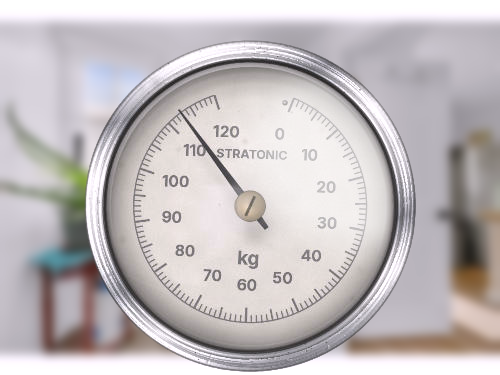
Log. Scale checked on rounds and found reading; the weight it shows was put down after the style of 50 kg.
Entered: 113 kg
